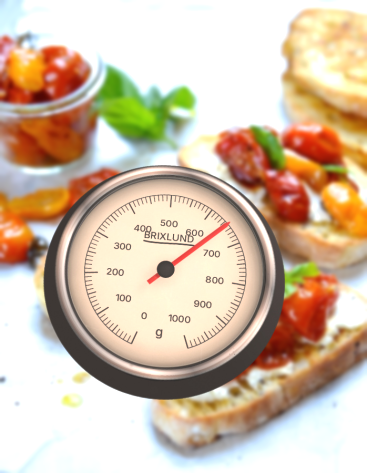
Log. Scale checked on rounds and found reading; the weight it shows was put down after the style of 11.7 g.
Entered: 650 g
